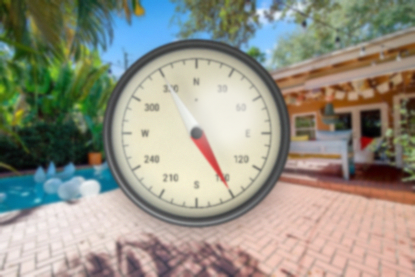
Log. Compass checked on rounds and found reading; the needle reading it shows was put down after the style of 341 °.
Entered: 150 °
